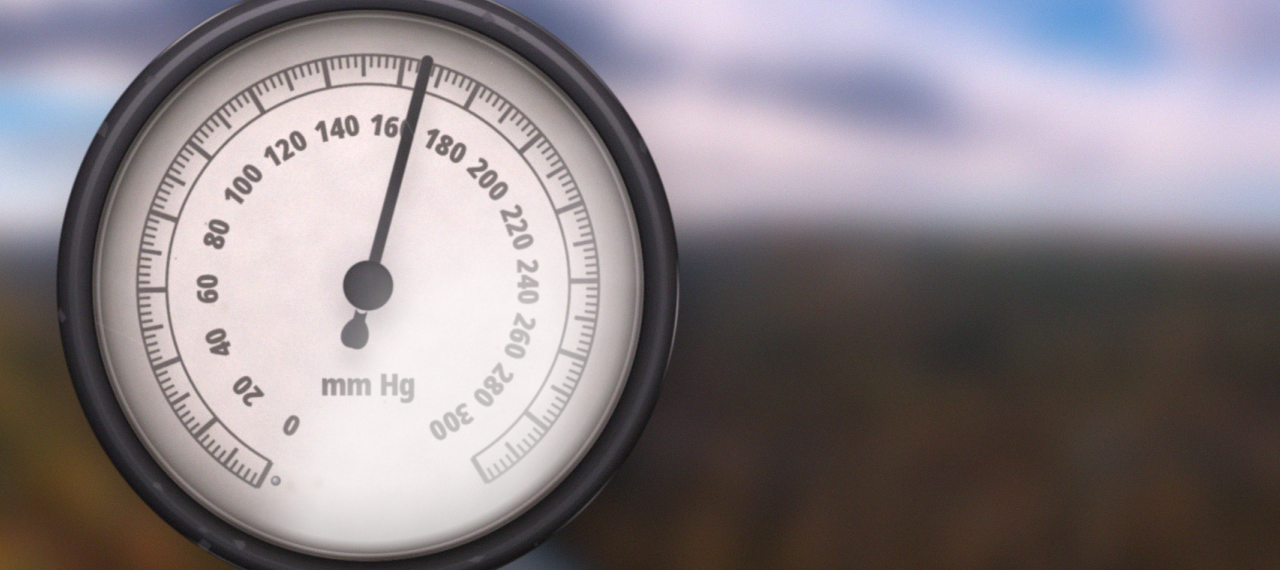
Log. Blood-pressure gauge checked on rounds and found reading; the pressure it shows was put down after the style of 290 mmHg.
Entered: 166 mmHg
